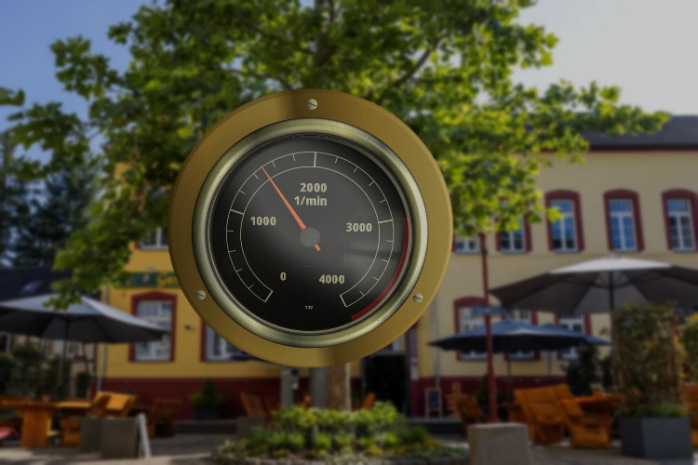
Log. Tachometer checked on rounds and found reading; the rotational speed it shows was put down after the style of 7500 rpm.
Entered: 1500 rpm
